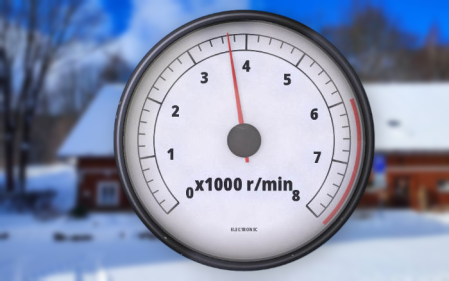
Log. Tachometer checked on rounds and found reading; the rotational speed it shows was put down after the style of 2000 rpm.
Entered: 3700 rpm
